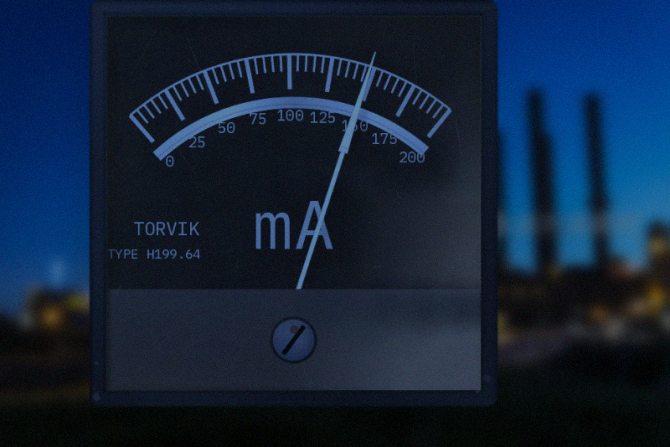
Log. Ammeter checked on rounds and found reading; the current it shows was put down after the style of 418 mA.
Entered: 147.5 mA
